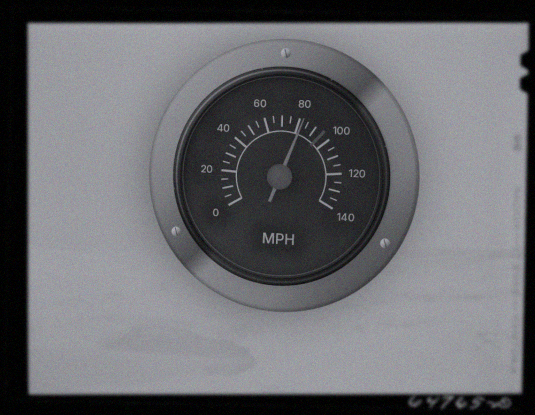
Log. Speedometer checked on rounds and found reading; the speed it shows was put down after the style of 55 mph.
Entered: 82.5 mph
